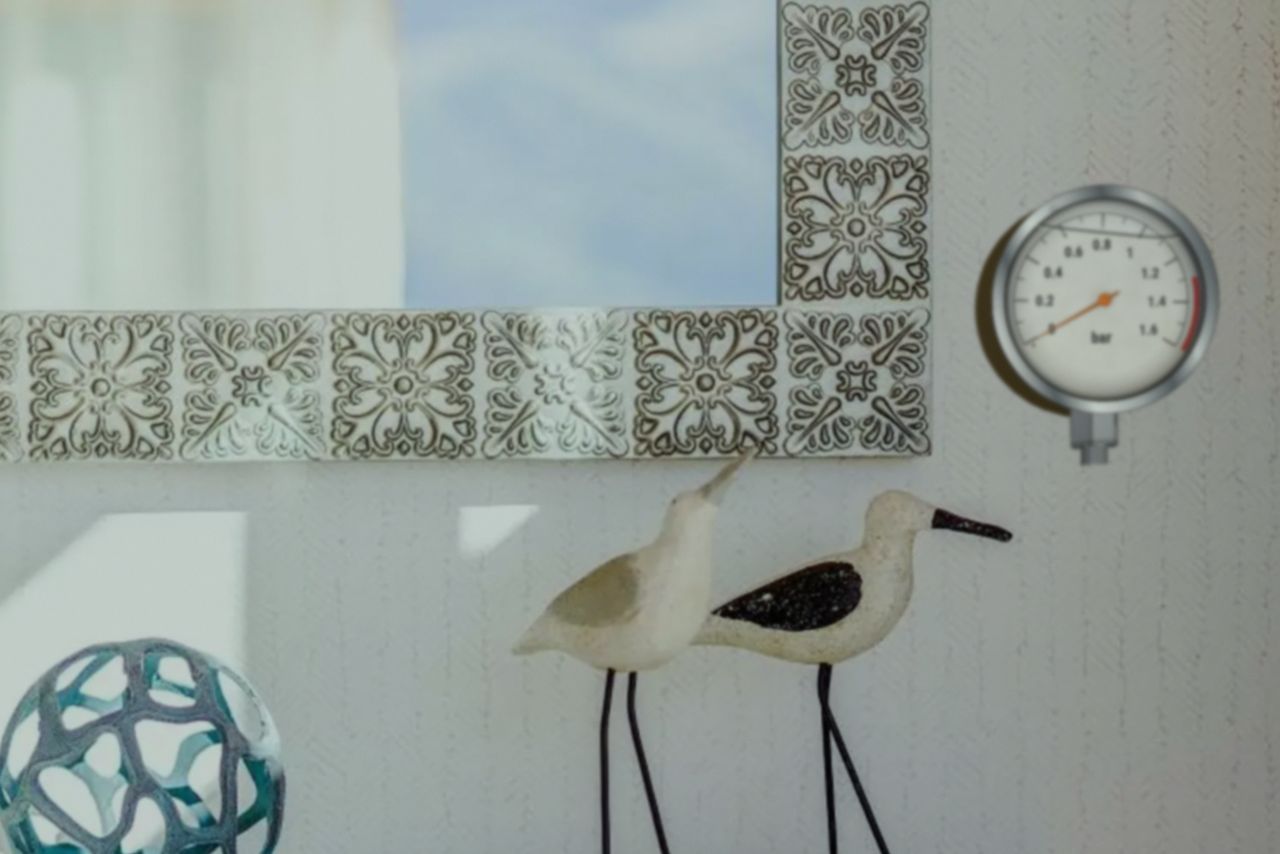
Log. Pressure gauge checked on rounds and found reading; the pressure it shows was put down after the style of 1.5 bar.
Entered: 0 bar
